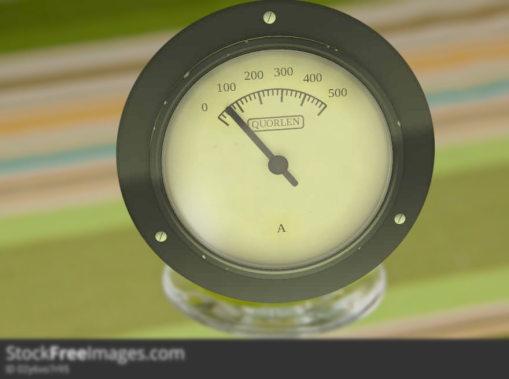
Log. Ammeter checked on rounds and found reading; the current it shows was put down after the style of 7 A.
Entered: 60 A
